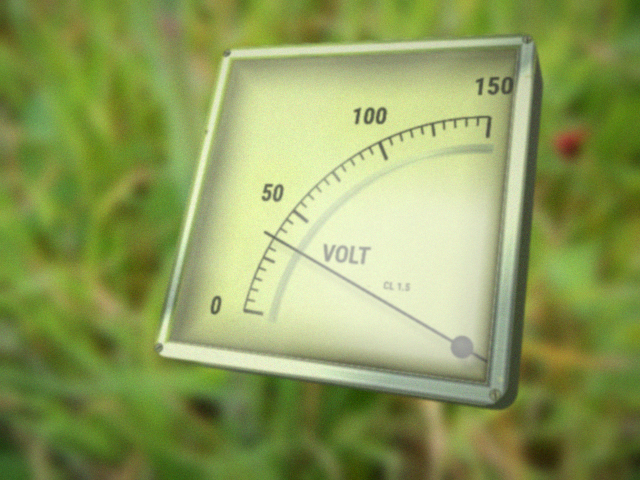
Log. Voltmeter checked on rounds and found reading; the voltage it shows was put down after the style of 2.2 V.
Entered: 35 V
